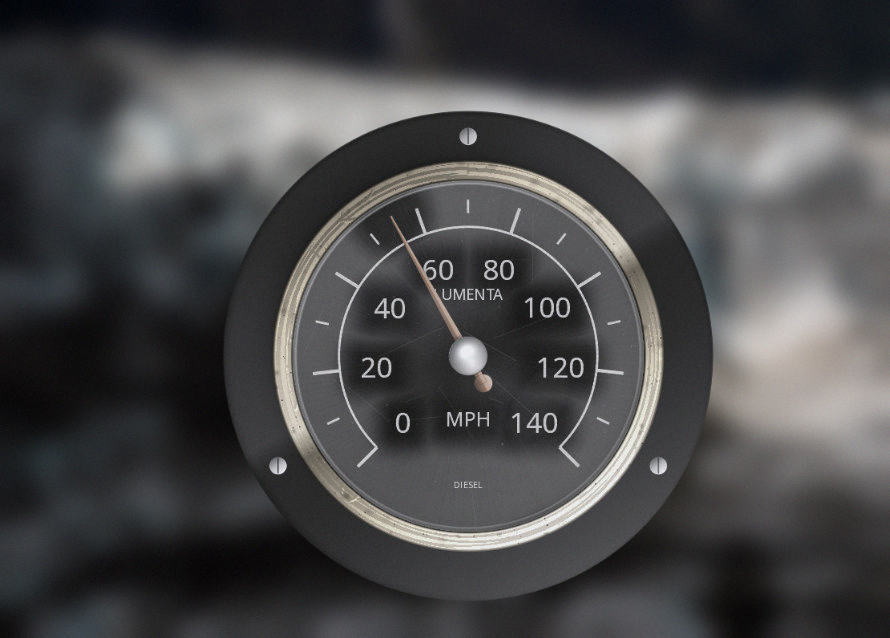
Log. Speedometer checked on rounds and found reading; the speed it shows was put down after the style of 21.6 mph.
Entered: 55 mph
